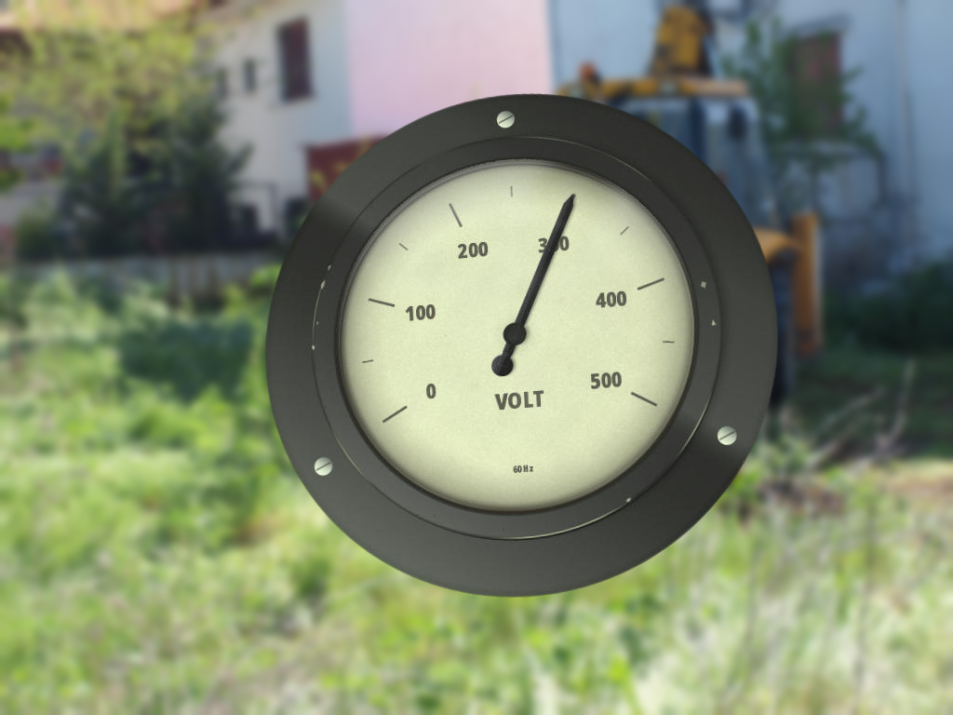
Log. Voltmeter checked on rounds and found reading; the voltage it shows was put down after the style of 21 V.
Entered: 300 V
